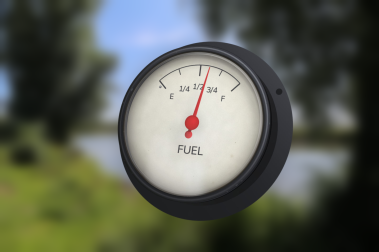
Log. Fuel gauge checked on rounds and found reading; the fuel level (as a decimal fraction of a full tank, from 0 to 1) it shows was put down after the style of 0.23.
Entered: 0.625
